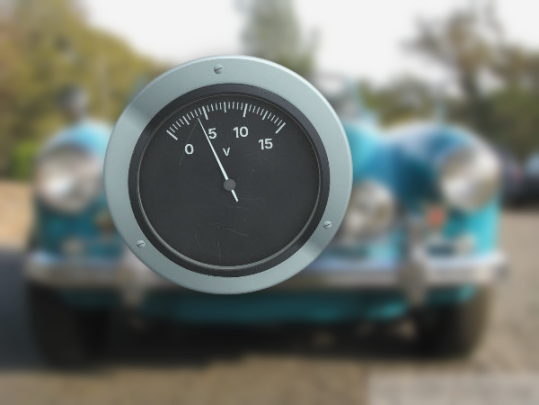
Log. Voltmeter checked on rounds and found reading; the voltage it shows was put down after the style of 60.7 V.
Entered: 4 V
